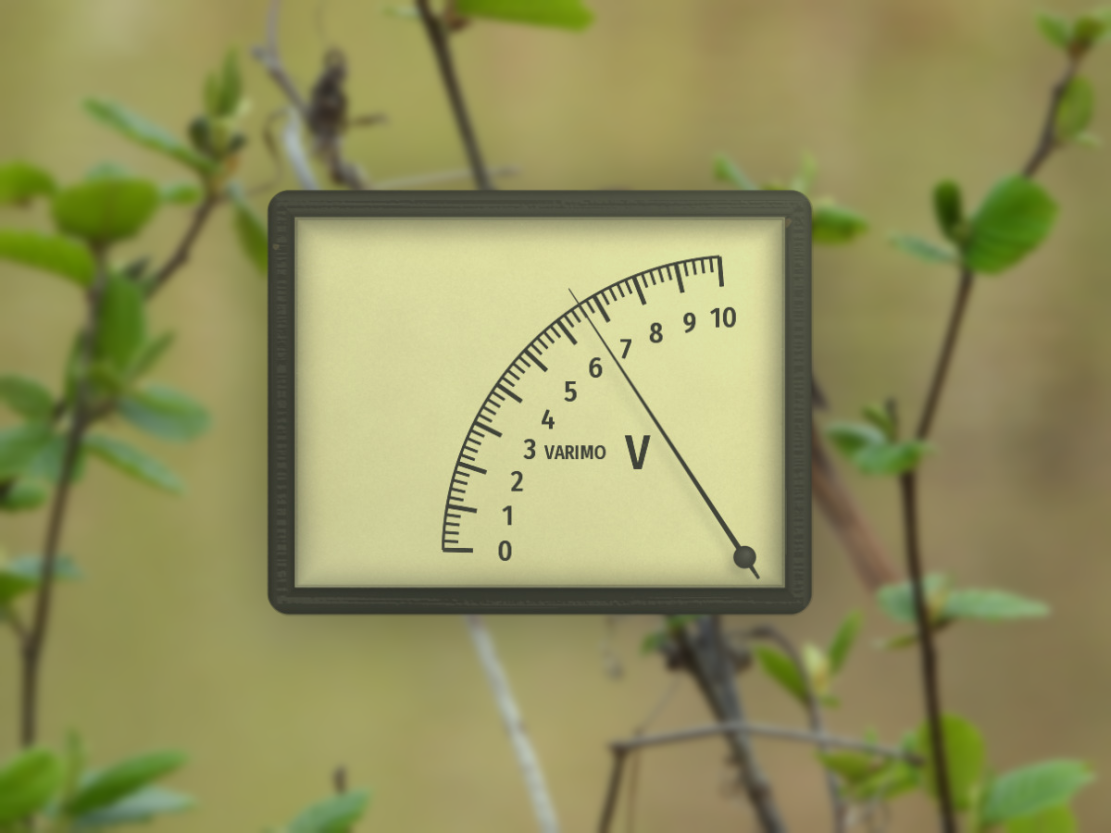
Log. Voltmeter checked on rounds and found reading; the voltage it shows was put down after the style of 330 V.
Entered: 6.6 V
